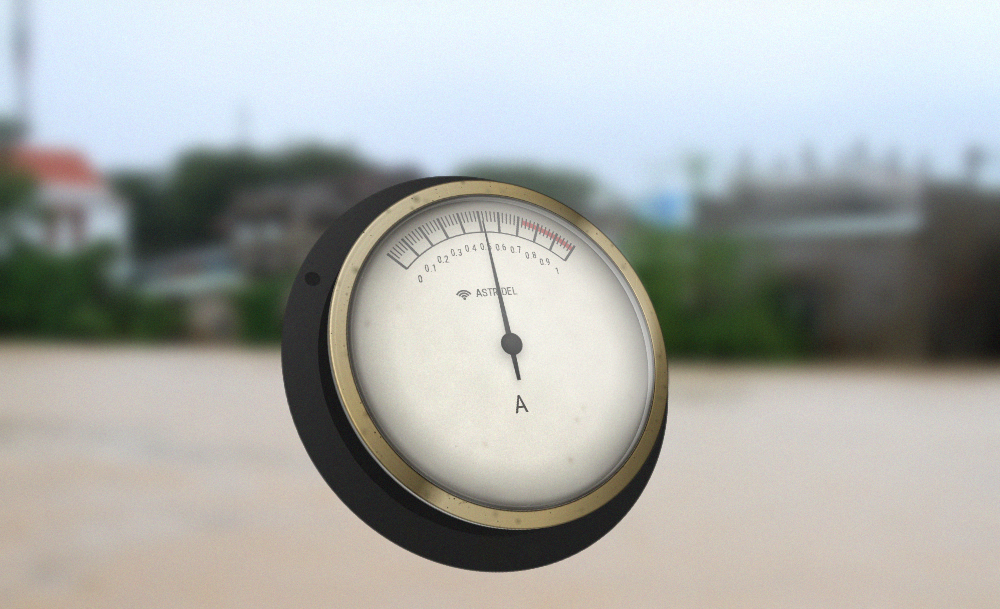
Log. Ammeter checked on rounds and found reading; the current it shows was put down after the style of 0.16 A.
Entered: 0.5 A
